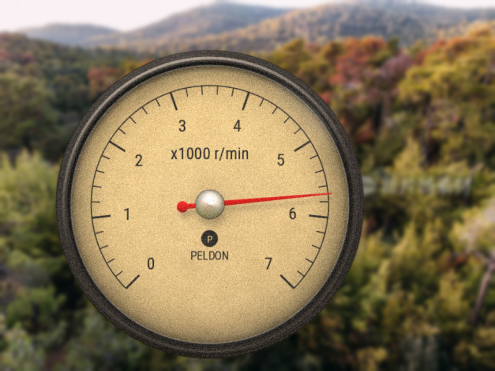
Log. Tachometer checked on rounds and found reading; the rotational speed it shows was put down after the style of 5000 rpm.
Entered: 5700 rpm
